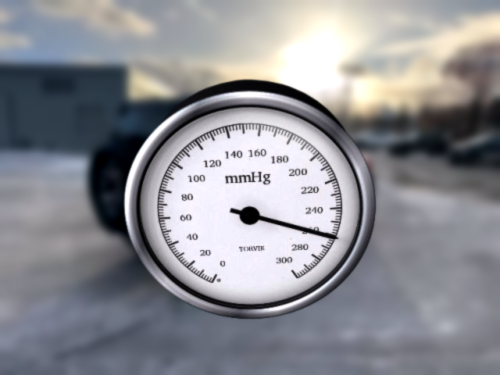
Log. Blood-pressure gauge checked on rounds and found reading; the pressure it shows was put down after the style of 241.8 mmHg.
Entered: 260 mmHg
